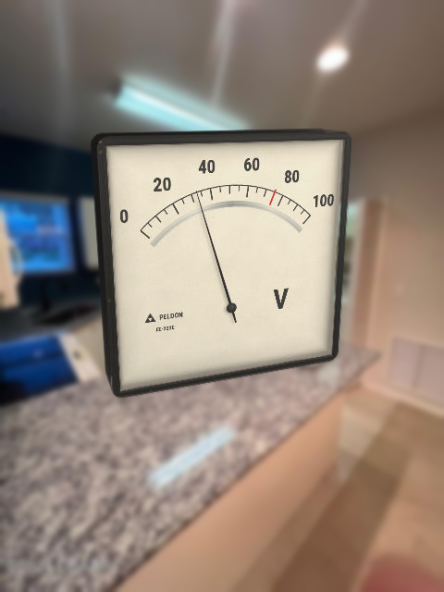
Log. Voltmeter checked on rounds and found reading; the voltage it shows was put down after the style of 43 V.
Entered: 32.5 V
